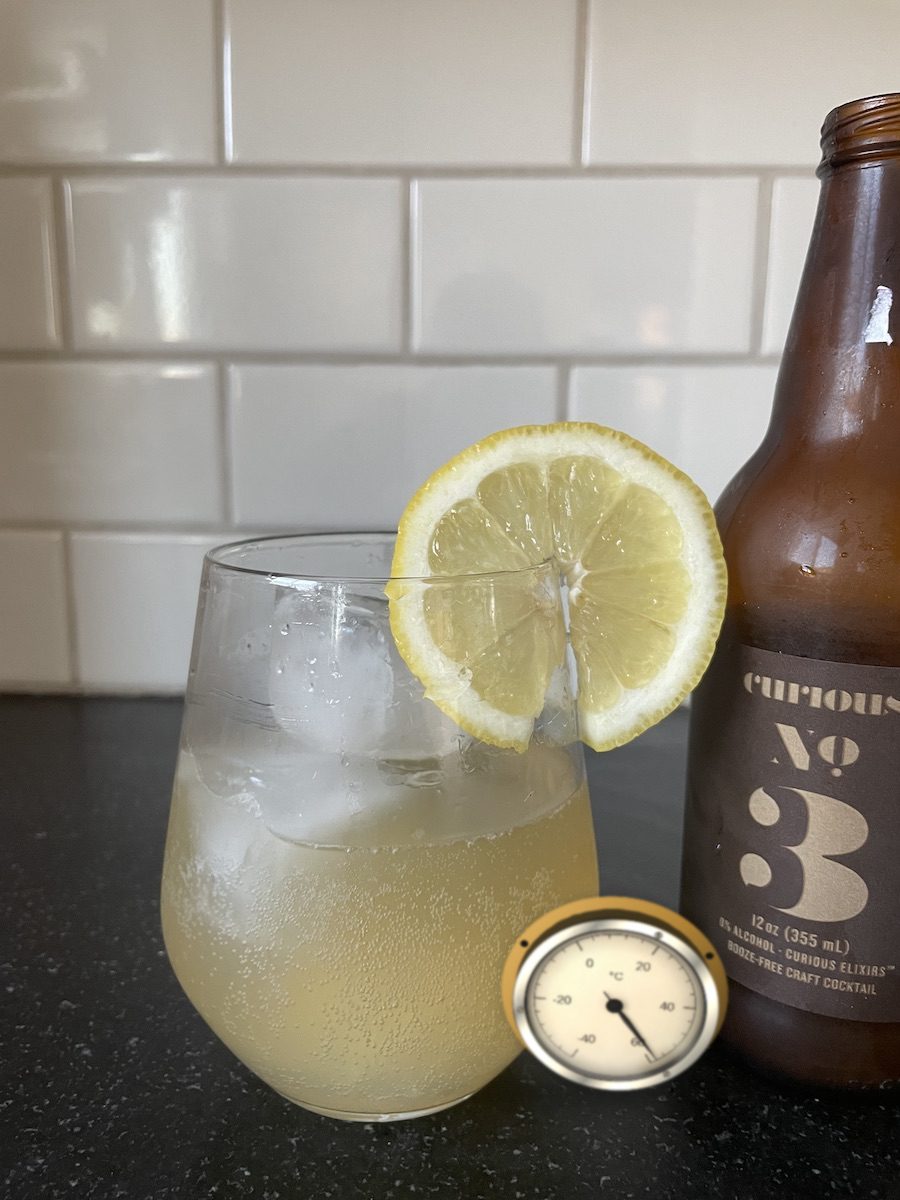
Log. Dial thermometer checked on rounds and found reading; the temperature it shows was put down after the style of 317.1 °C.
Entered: 58 °C
